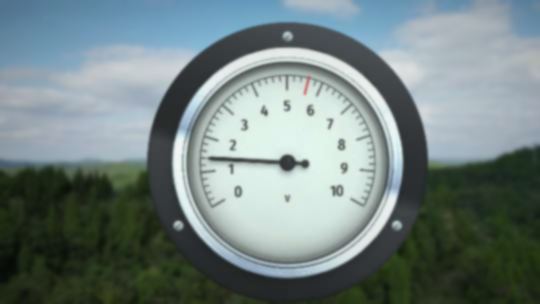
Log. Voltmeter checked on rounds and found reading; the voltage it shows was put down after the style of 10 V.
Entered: 1.4 V
